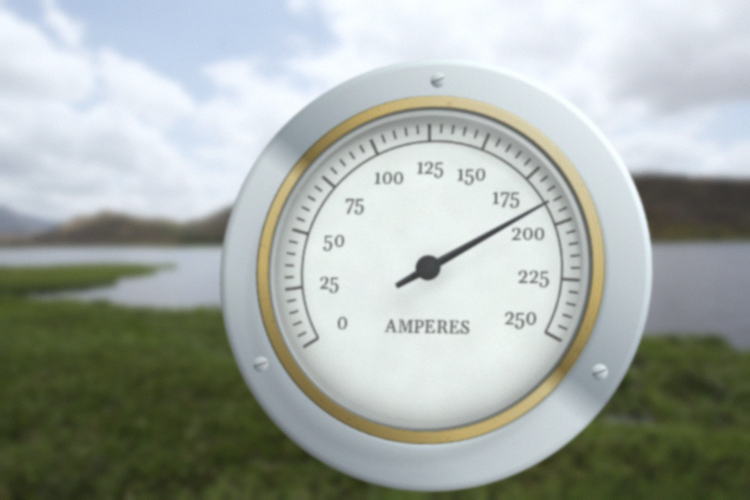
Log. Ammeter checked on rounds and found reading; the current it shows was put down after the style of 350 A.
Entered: 190 A
